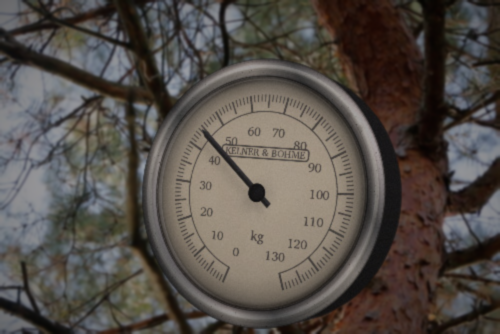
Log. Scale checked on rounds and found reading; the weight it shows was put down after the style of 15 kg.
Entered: 45 kg
